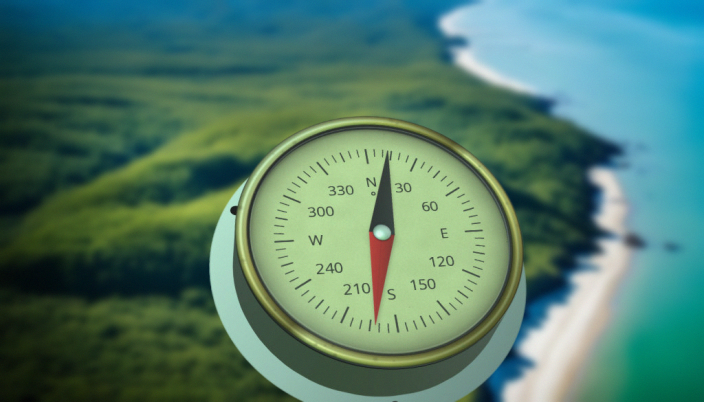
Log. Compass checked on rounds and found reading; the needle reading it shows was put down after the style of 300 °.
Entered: 192.5 °
